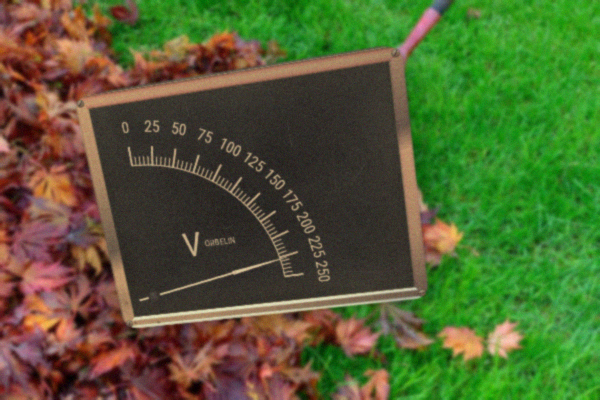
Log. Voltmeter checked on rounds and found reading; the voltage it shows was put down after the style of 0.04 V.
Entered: 225 V
